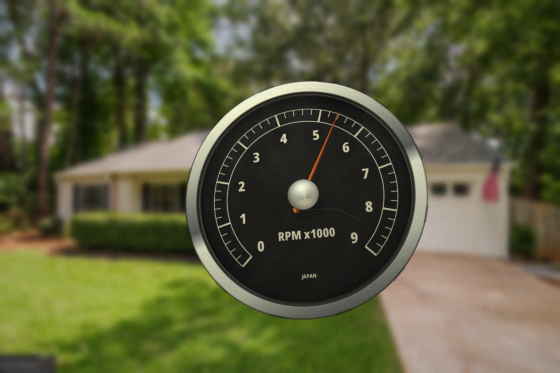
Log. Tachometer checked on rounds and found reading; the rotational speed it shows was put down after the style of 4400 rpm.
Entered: 5400 rpm
